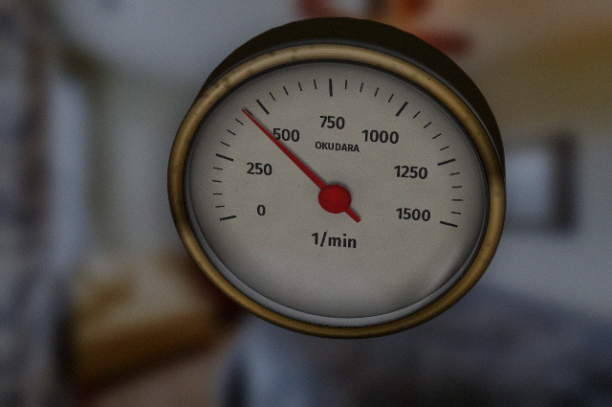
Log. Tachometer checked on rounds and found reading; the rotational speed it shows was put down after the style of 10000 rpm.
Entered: 450 rpm
